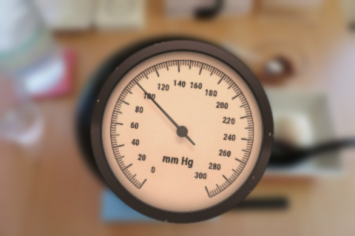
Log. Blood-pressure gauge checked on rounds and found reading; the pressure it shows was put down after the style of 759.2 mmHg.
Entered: 100 mmHg
